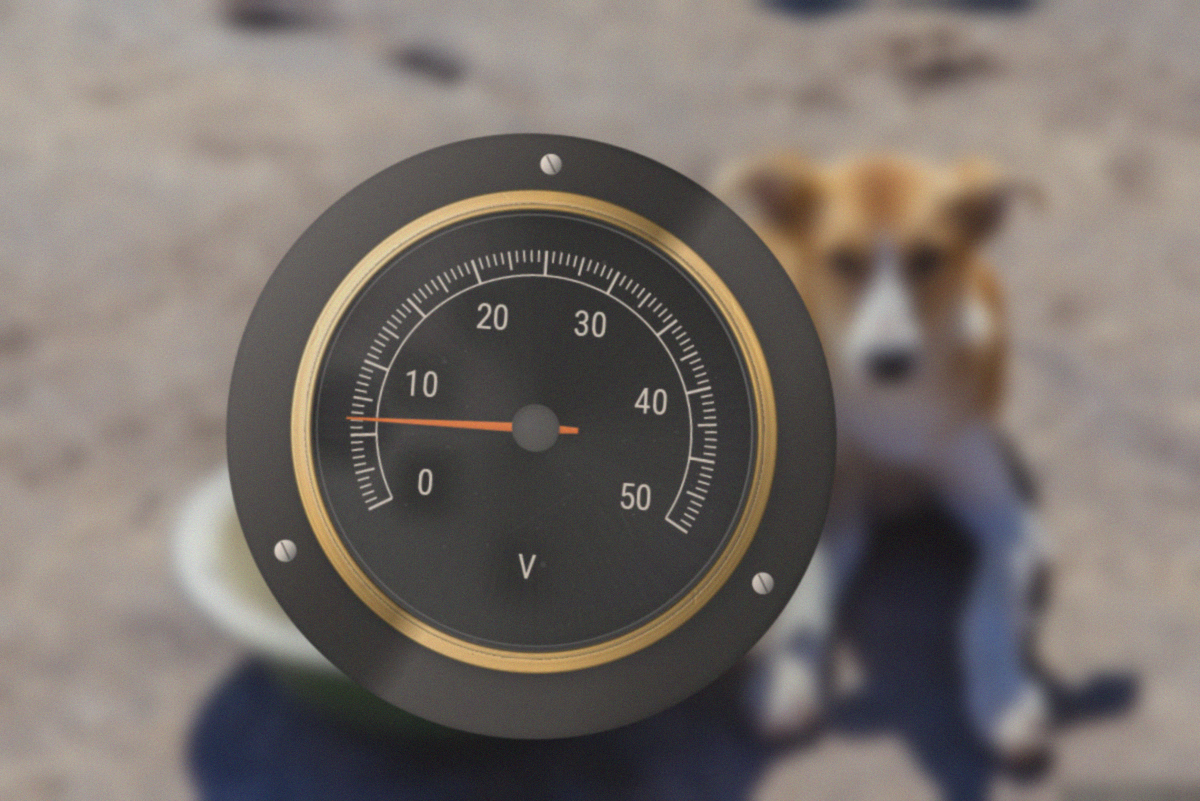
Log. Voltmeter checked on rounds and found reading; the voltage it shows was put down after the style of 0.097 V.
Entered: 6 V
